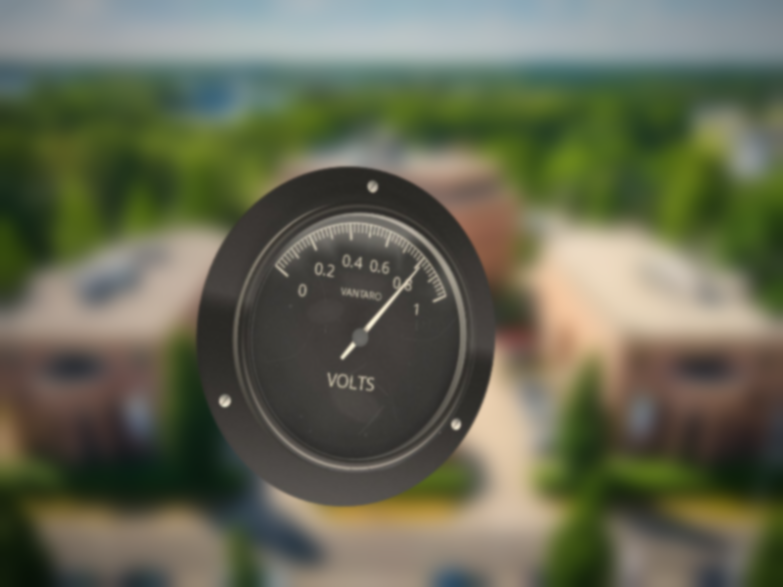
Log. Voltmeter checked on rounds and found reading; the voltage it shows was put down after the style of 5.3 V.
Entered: 0.8 V
